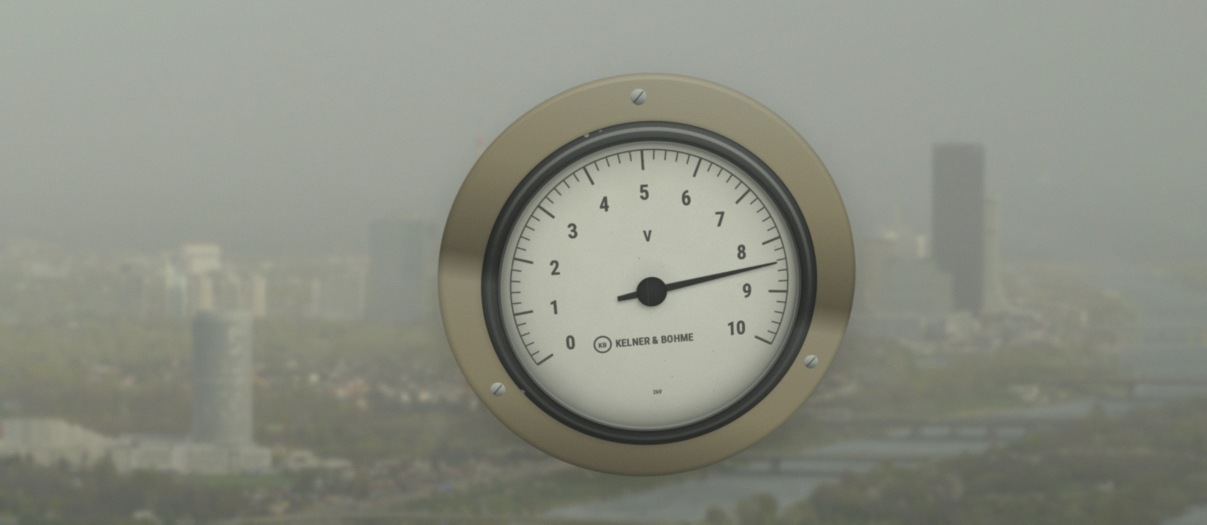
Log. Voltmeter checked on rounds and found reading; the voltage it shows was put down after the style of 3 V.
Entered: 8.4 V
